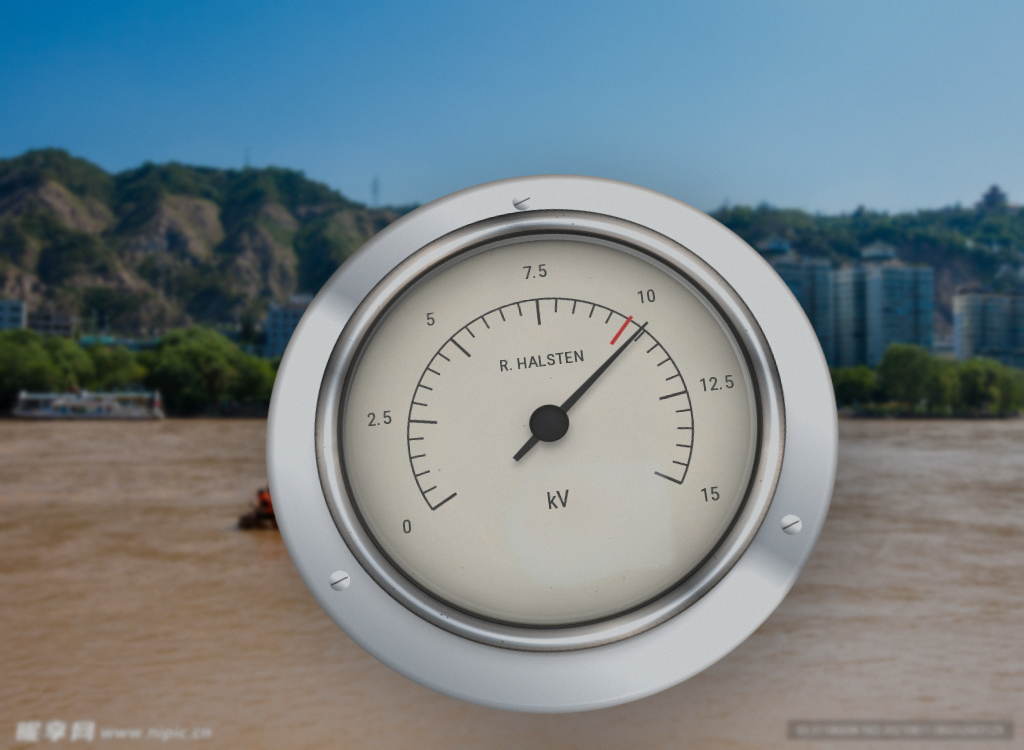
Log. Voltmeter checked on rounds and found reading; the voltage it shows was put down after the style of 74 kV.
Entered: 10.5 kV
